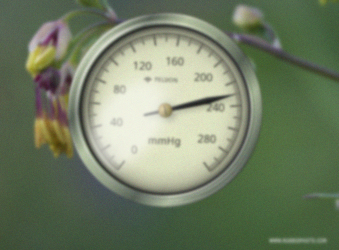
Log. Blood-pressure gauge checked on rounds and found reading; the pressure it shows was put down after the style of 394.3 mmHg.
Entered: 230 mmHg
